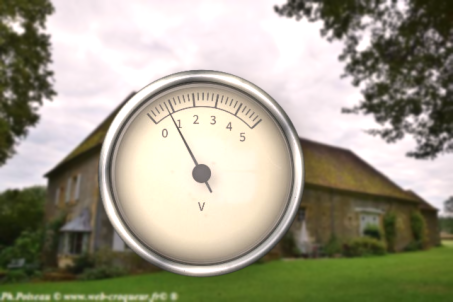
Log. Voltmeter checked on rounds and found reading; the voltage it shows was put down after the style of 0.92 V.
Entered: 0.8 V
